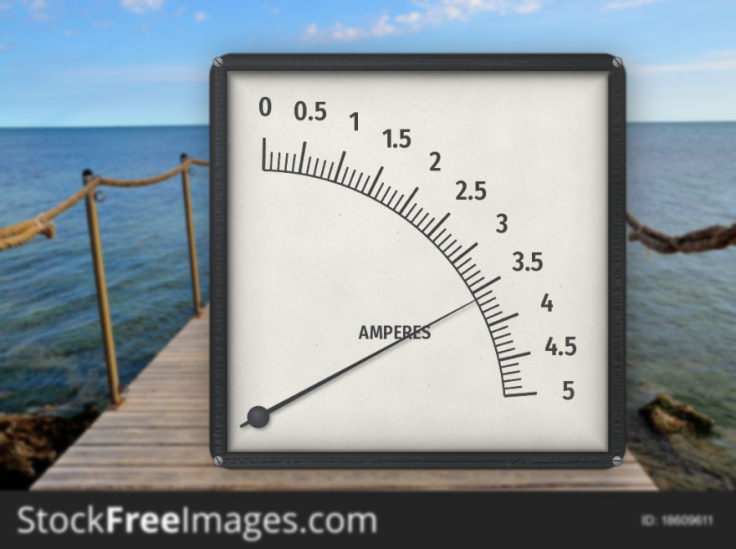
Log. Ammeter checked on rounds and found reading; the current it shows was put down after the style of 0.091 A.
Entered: 3.6 A
